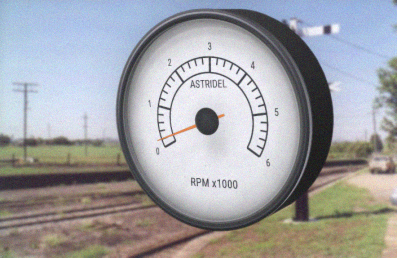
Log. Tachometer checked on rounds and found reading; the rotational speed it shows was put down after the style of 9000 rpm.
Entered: 200 rpm
